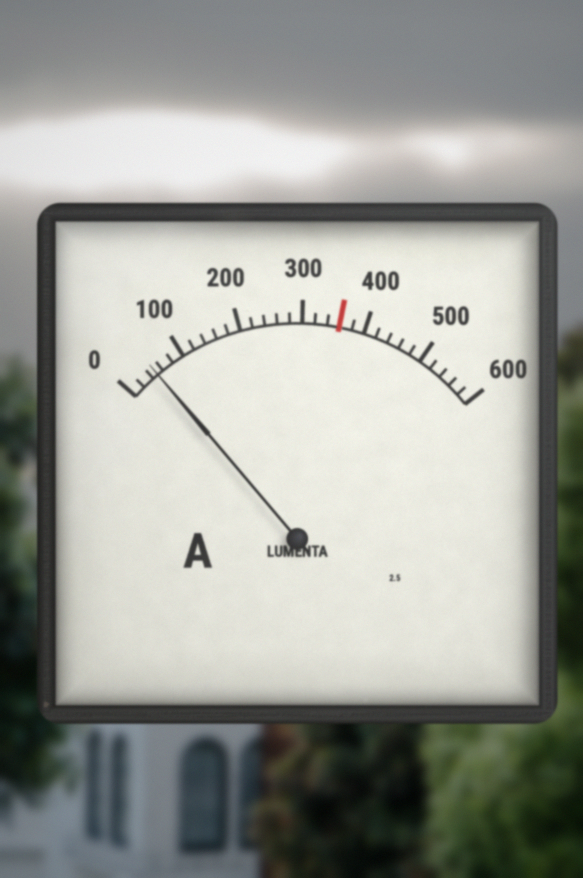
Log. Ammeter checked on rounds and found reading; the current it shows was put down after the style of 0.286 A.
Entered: 50 A
